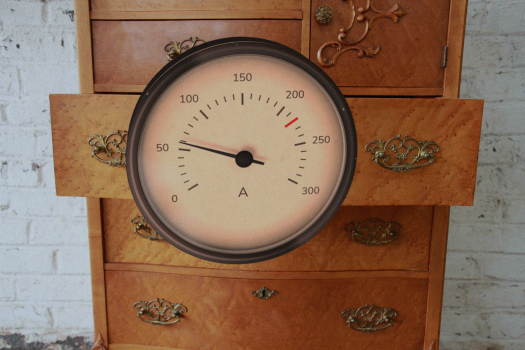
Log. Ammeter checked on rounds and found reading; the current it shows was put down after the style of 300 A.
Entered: 60 A
